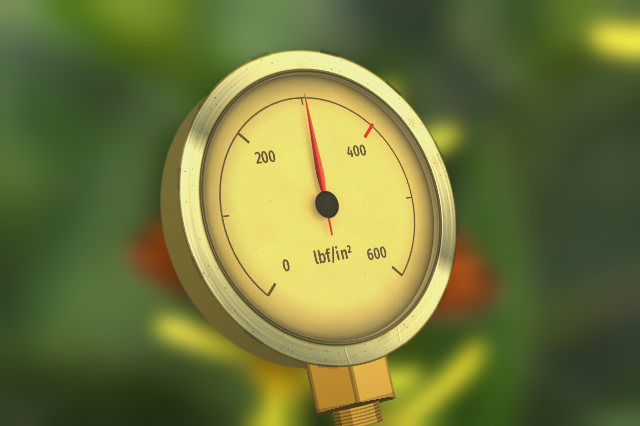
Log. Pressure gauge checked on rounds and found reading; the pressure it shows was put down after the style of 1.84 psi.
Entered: 300 psi
